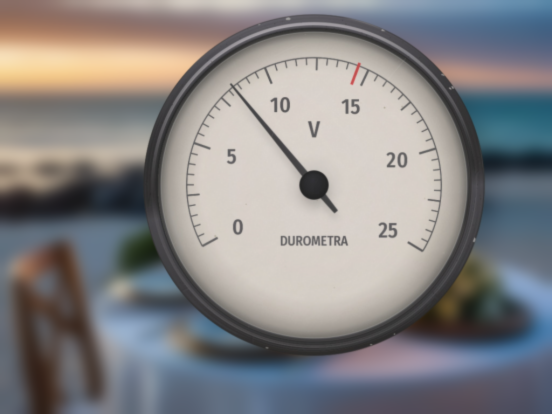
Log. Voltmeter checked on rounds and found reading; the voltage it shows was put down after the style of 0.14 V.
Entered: 8.25 V
